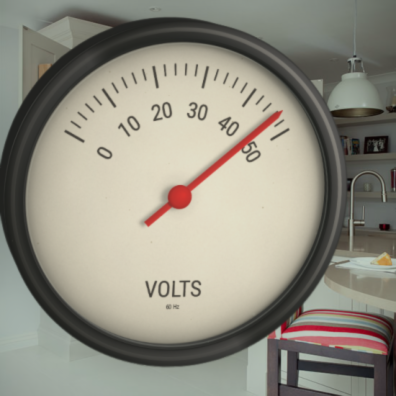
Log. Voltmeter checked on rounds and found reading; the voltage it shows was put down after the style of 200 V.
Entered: 46 V
